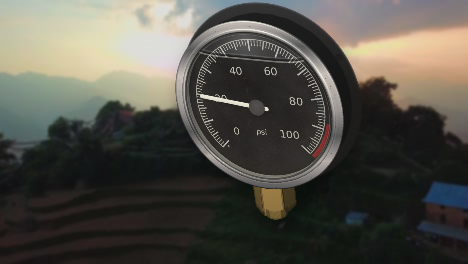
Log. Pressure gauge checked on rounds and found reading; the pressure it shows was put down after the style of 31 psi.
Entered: 20 psi
